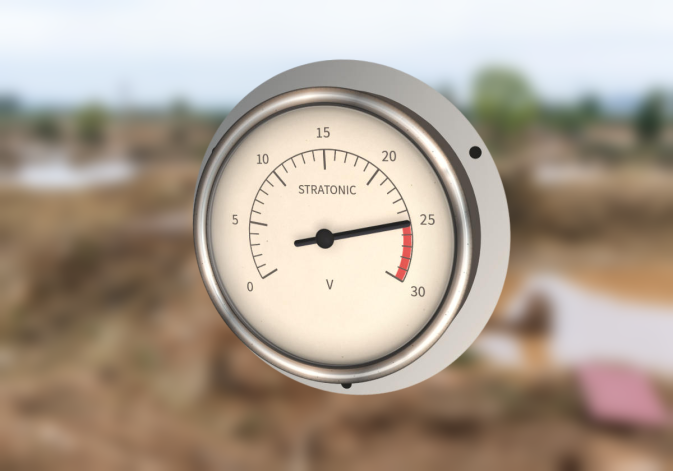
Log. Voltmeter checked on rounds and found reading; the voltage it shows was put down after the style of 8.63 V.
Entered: 25 V
